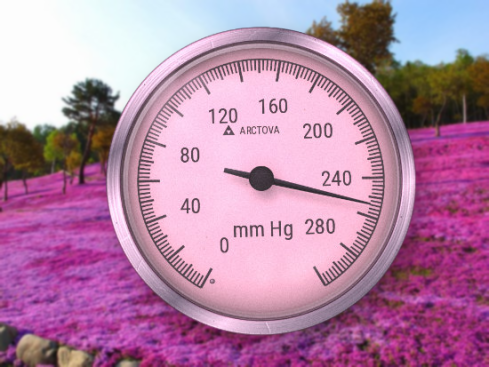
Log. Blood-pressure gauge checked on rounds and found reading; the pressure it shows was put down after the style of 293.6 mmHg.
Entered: 254 mmHg
